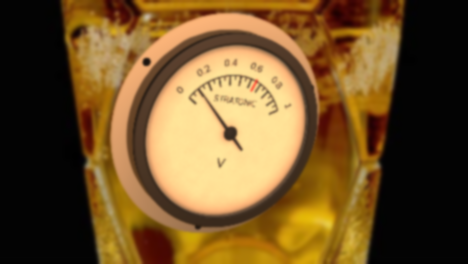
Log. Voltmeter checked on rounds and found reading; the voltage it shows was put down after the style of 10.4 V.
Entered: 0.1 V
